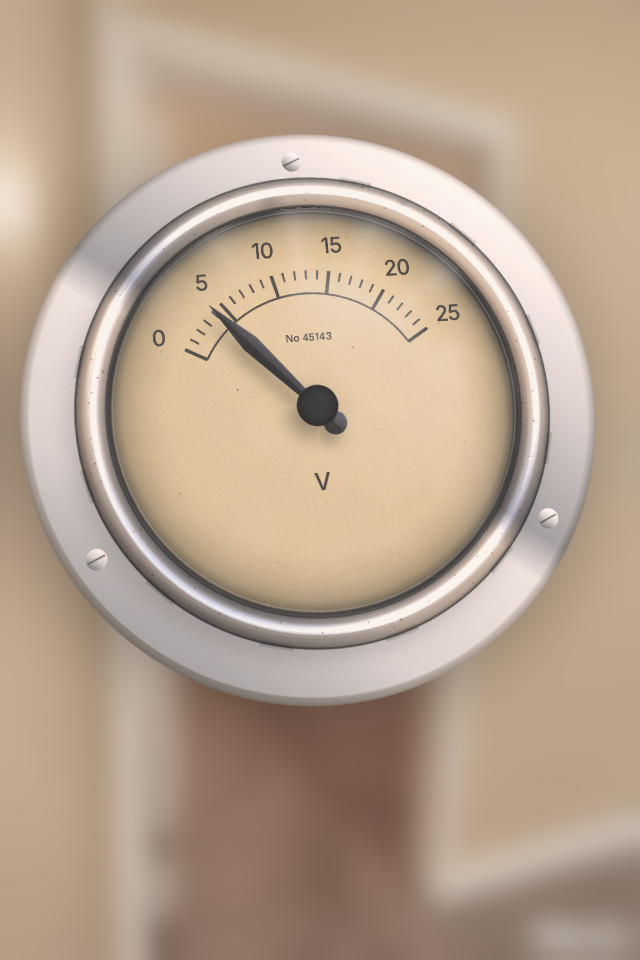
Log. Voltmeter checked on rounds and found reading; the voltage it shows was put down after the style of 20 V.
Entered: 4 V
